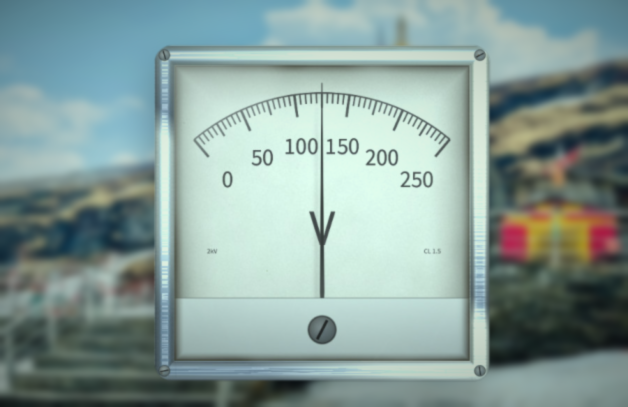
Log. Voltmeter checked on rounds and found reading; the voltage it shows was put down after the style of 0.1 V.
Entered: 125 V
